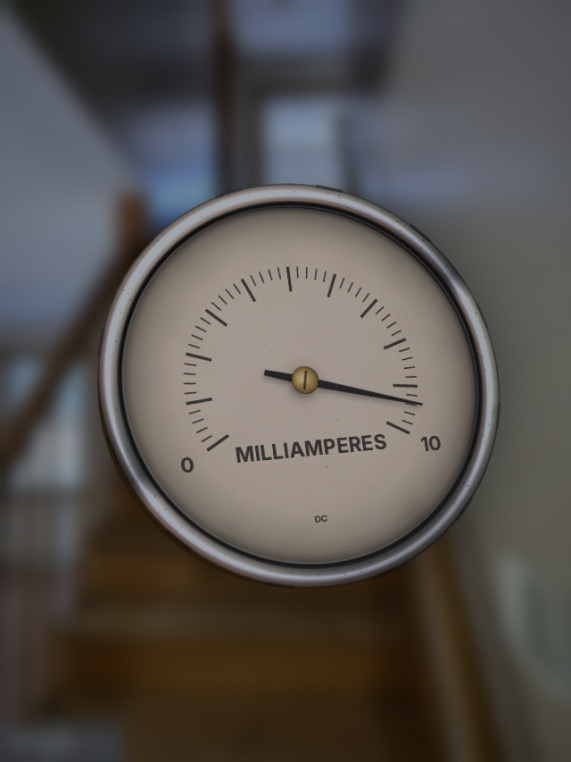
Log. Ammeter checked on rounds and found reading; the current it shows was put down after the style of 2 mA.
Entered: 9.4 mA
